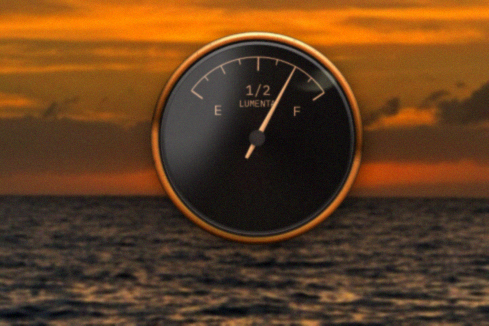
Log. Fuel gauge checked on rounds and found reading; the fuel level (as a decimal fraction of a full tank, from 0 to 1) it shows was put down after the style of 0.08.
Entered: 0.75
